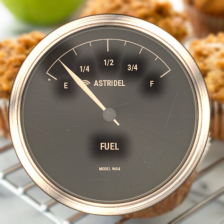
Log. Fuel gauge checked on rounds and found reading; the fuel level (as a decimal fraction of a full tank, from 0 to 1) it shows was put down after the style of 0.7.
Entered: 0.125
